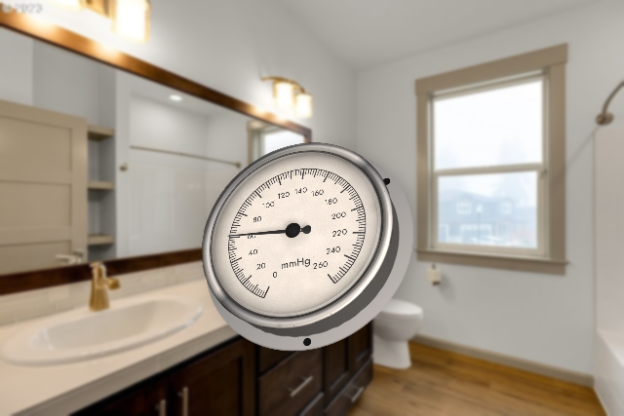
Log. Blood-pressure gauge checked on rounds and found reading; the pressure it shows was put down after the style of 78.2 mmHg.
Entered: 60 mmHg
